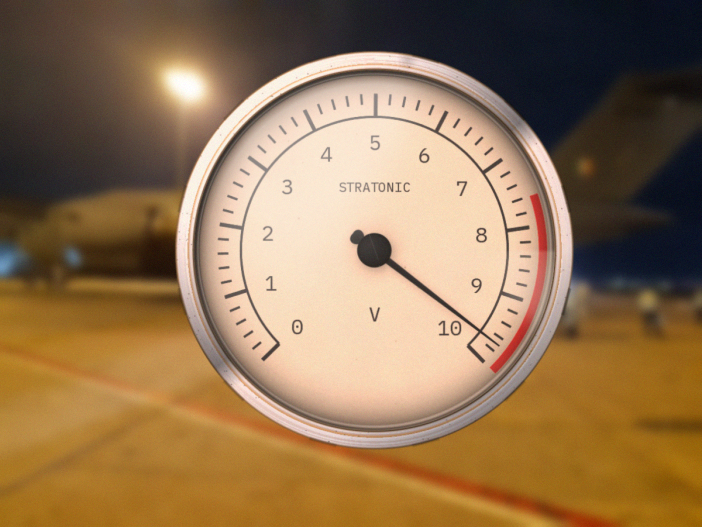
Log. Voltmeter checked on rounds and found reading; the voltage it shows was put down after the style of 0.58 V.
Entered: 9.7 V
